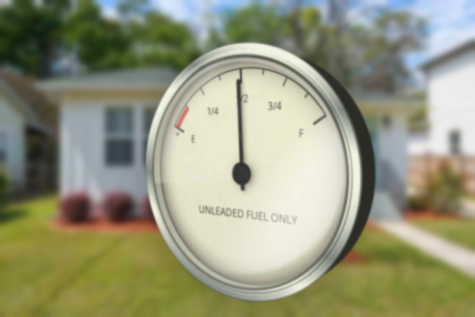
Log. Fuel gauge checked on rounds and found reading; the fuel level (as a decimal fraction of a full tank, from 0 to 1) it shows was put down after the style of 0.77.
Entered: 0.5
